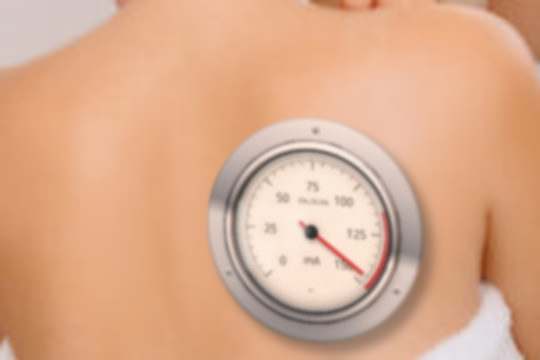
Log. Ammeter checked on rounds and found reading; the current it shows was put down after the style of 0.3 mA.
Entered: 145 mA
